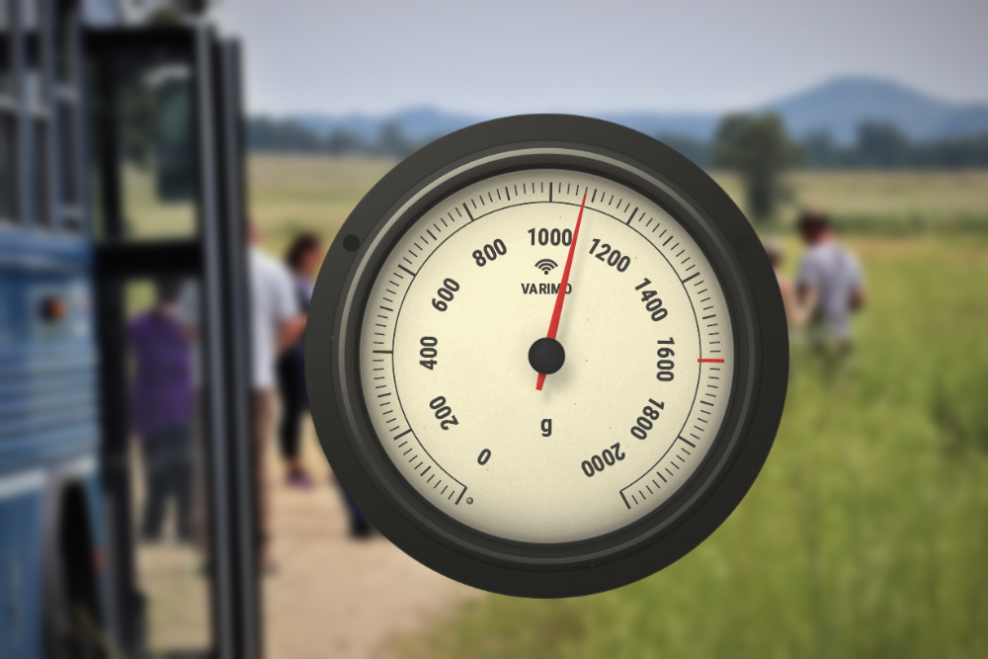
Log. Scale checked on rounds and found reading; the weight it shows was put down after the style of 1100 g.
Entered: 1080 g
